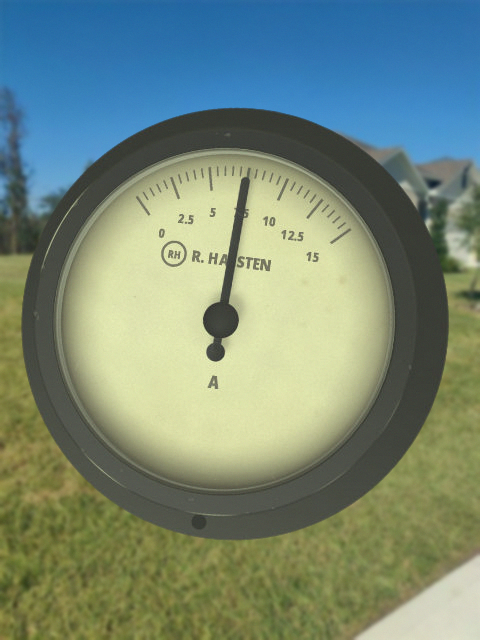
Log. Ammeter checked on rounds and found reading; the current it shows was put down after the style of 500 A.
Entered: 7.5 A
